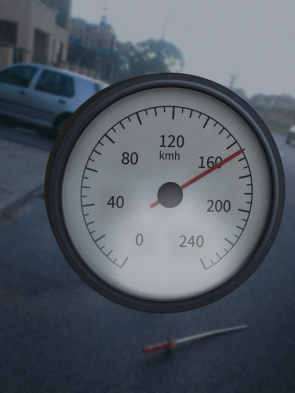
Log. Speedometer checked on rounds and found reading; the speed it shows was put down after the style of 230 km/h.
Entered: 165 km/h
